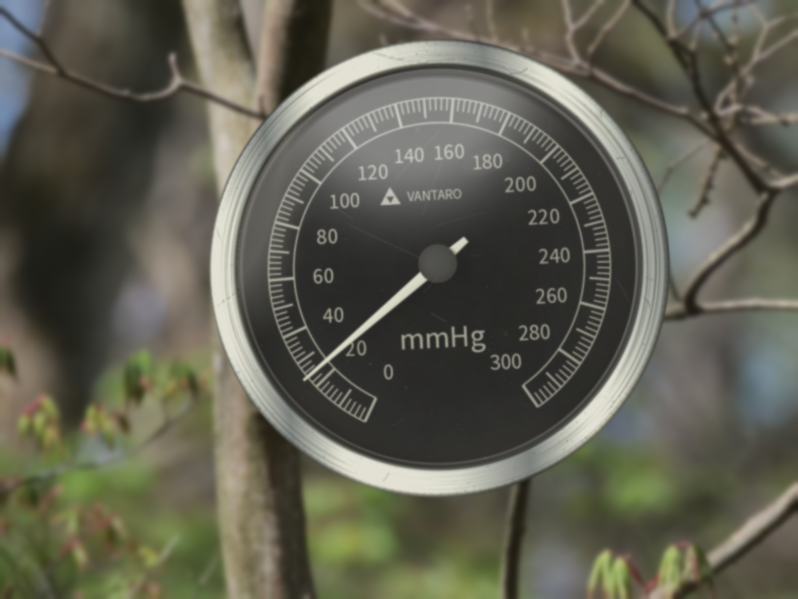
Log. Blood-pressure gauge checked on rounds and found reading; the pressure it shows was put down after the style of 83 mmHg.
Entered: 24 mmHg
